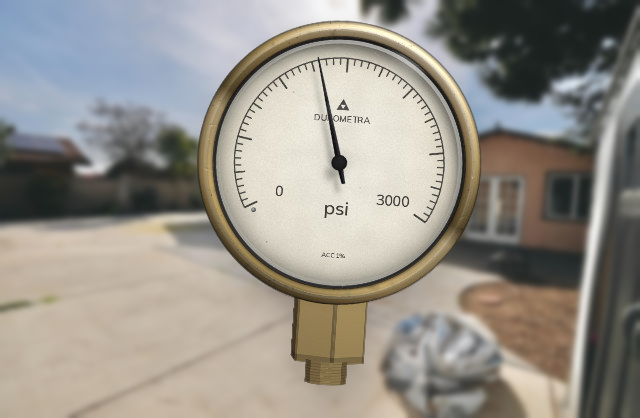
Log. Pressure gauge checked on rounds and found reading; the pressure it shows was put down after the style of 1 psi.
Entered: 1300 psi
